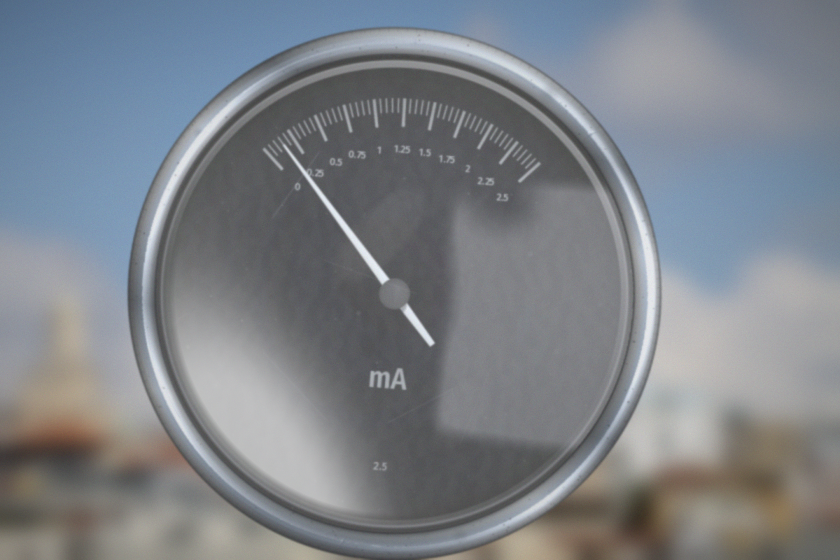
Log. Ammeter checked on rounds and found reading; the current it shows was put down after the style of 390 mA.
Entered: 0.15 mA
